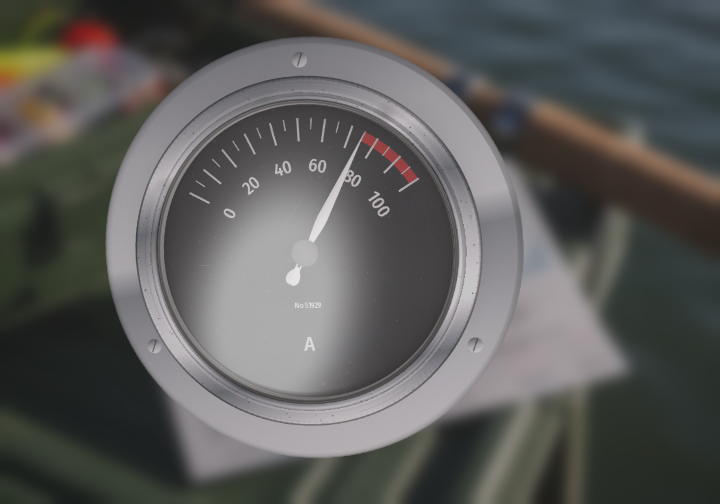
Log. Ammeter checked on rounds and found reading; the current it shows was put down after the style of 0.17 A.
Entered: 75 A
